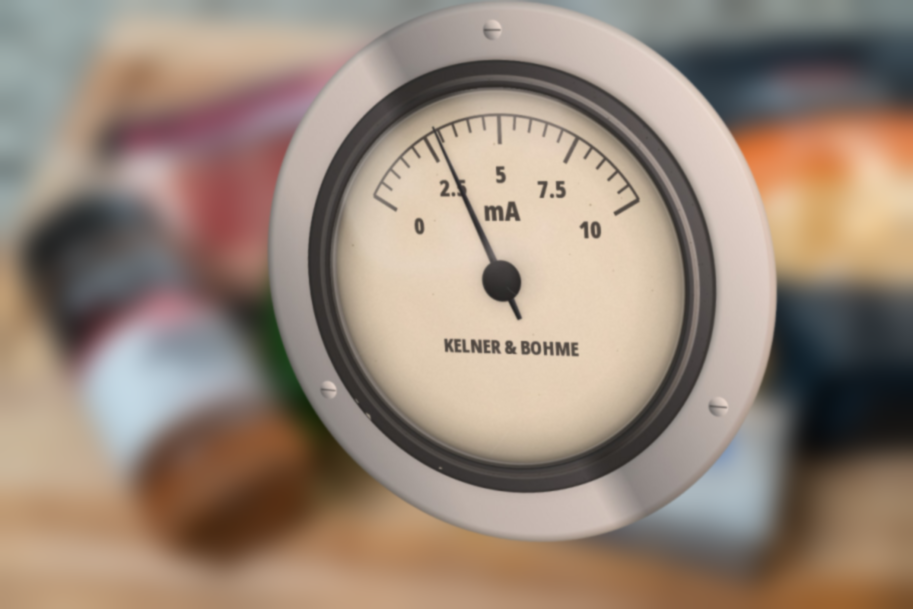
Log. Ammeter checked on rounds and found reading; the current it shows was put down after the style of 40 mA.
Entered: 3 mA
